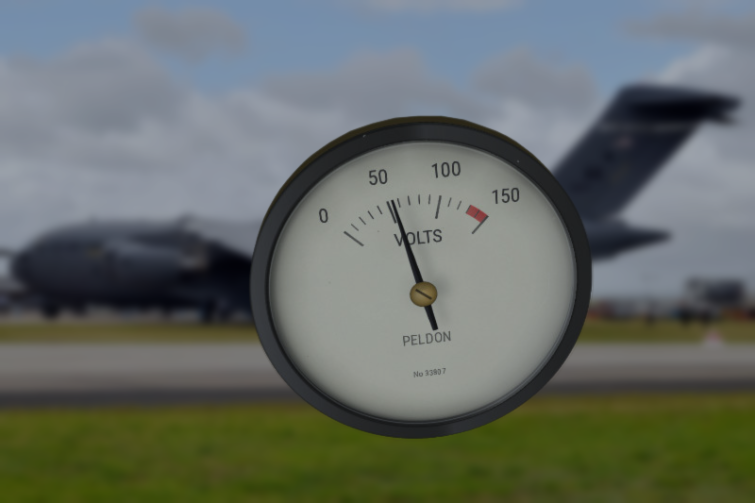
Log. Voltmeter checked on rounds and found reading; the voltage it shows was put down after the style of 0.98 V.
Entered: 55 V
